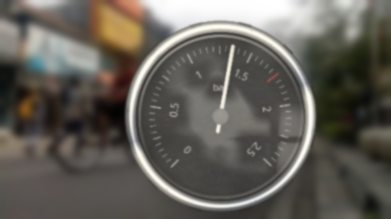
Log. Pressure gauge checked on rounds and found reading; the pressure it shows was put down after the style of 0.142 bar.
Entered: 1.35 bar
